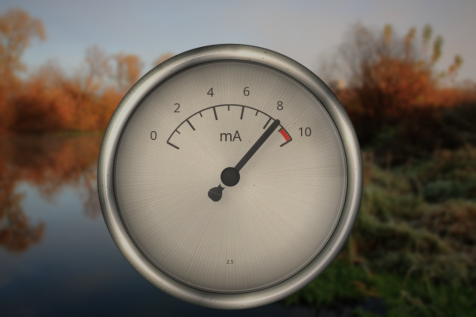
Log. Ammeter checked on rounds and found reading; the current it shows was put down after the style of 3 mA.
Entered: 8.5 mA
